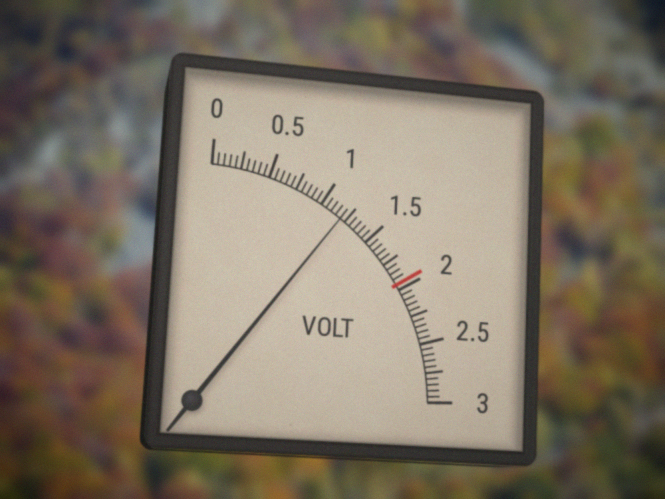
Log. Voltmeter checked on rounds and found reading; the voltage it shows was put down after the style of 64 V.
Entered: 1.2 V
